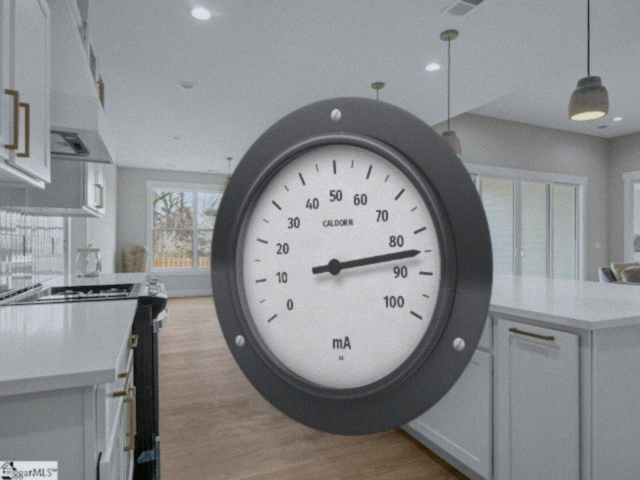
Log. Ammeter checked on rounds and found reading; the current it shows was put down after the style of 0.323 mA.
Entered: 85 mA
